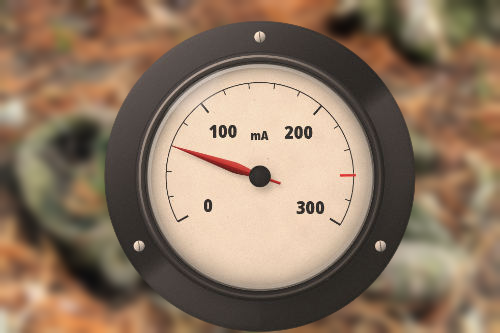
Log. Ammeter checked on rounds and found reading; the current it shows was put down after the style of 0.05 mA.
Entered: 60 mA
